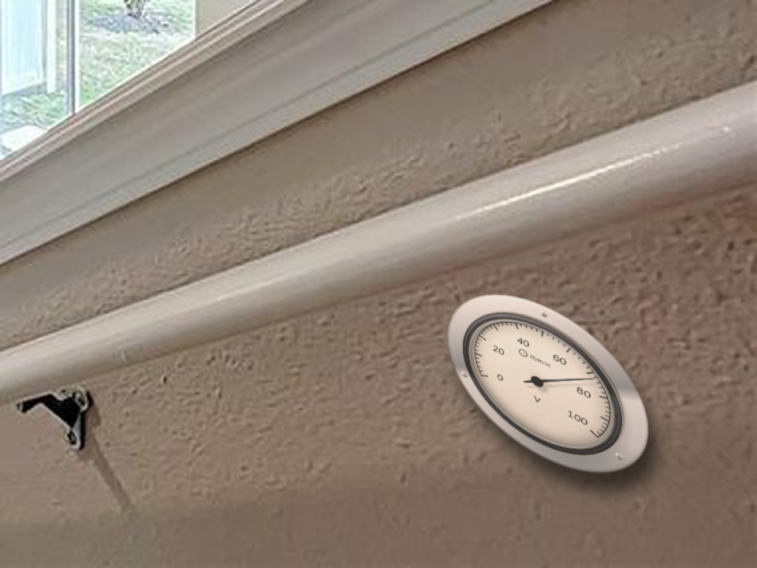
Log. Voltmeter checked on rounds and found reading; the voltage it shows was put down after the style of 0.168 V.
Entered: 72 V
